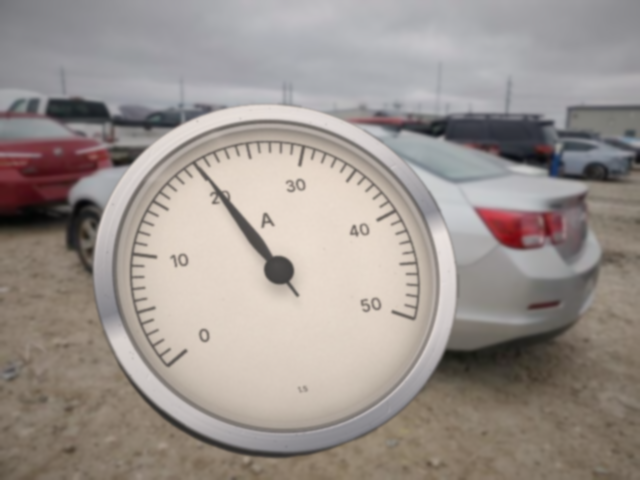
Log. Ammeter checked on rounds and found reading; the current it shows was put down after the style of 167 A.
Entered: 20 A
